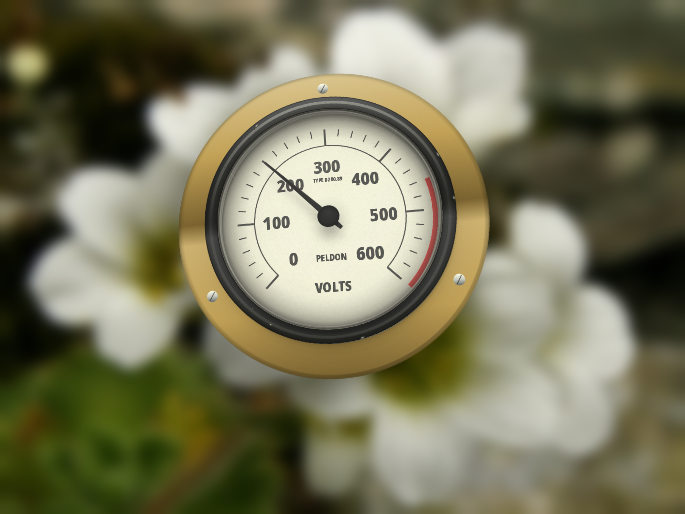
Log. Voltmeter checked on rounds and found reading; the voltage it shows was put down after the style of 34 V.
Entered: 200 V
